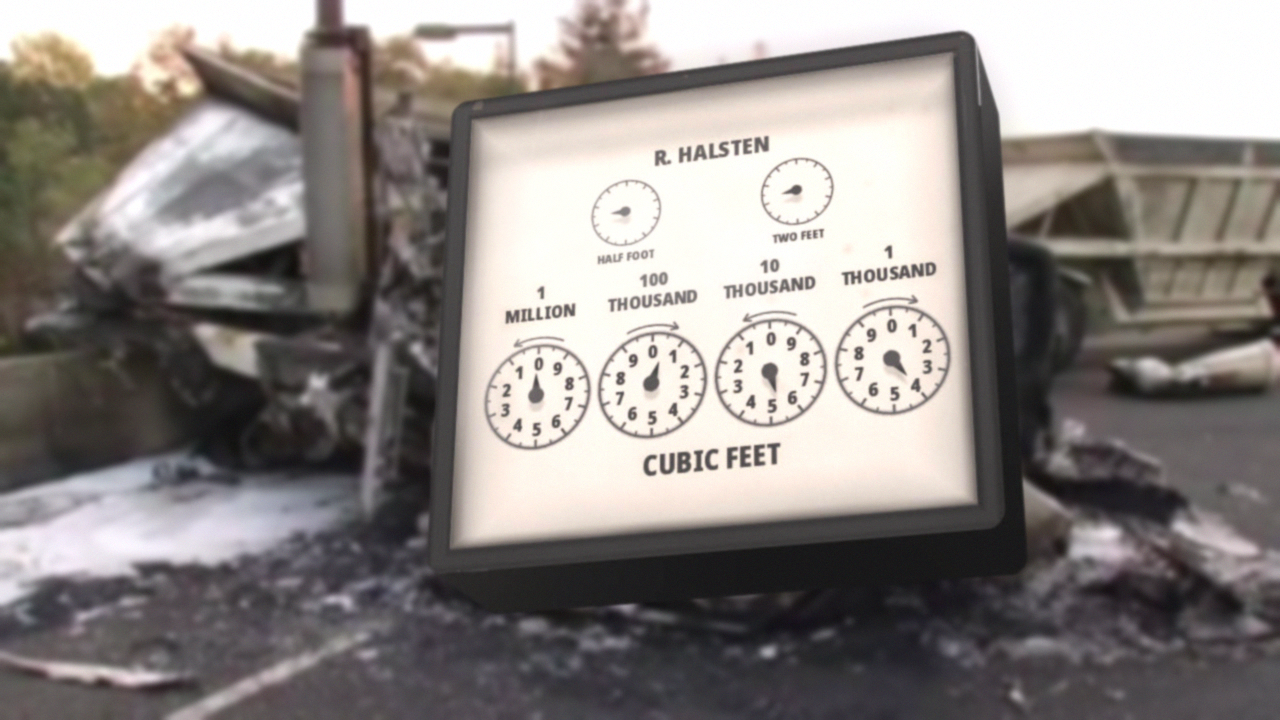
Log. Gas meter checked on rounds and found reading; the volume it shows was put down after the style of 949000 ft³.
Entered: 5400 ft³
